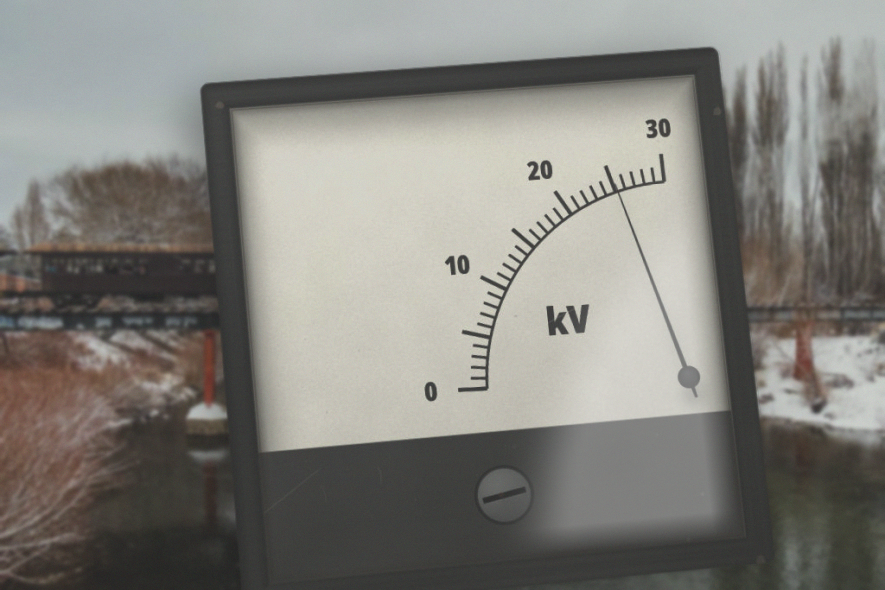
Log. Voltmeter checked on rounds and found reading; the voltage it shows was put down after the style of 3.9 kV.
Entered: 25 kV
